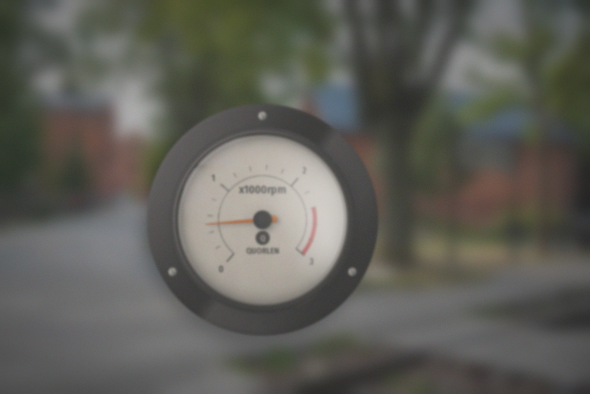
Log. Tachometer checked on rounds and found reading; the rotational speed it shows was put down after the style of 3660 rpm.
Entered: 500 rpm
